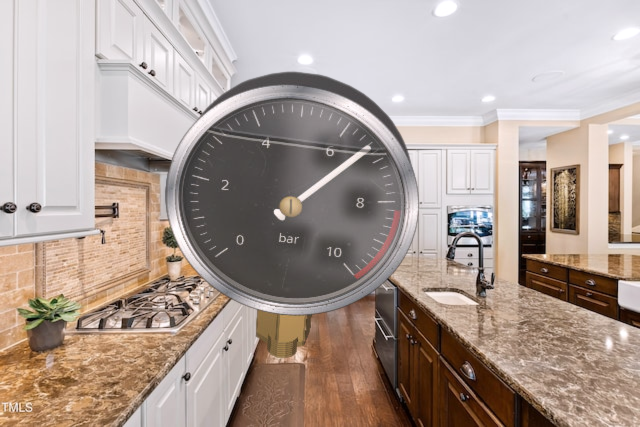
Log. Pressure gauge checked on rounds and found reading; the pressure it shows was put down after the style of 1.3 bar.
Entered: 6.6 bar
